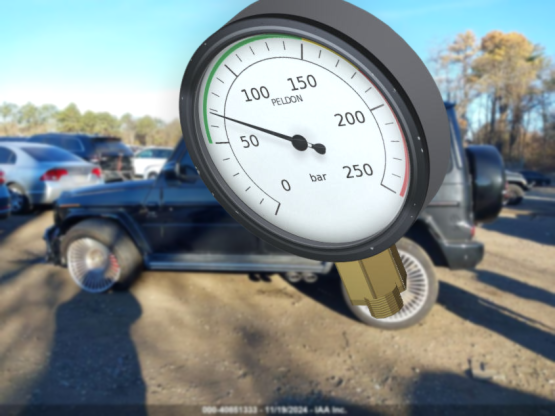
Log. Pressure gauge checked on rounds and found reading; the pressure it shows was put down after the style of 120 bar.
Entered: 70 bar
